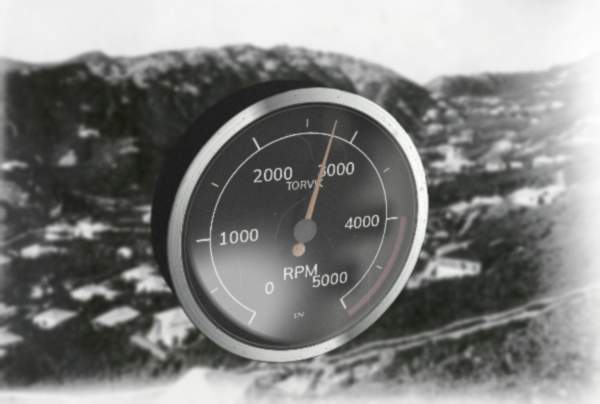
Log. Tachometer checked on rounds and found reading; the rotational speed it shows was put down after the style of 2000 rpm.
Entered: 2750 rpm
